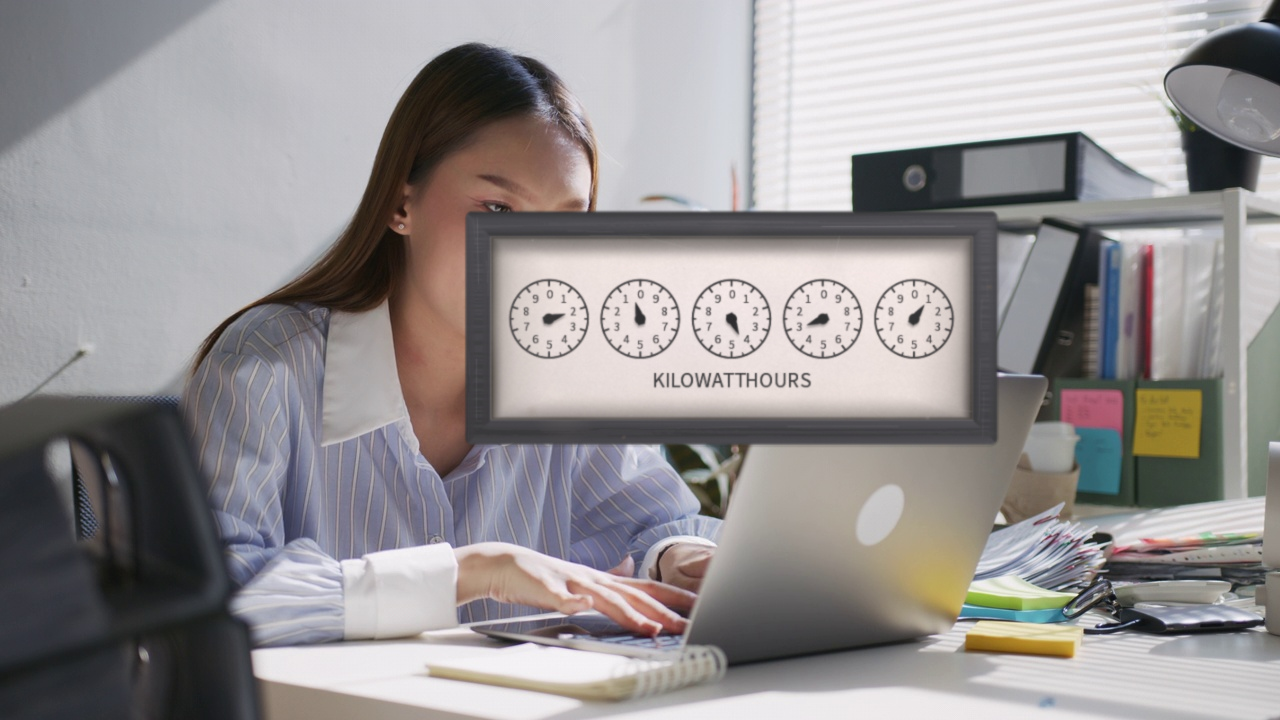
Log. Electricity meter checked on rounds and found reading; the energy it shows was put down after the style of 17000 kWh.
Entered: 20431 kWh
